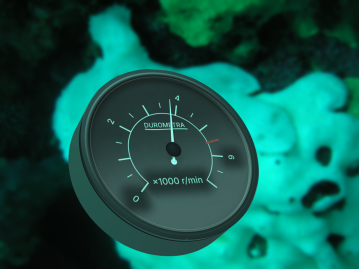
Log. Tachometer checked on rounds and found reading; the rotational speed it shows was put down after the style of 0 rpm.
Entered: 3750 rpm
